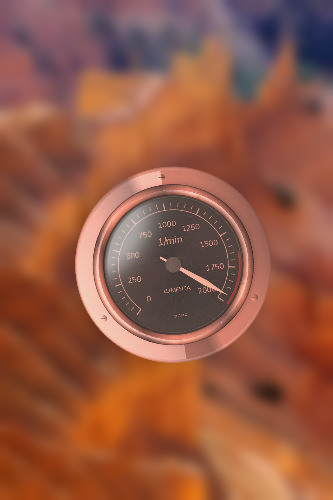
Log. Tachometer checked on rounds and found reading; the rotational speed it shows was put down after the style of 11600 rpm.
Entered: 1950 rpm
